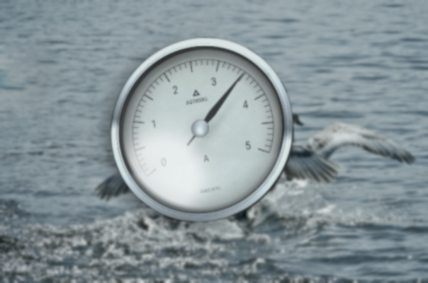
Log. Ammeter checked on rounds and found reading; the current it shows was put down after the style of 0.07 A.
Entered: 3.5 A
